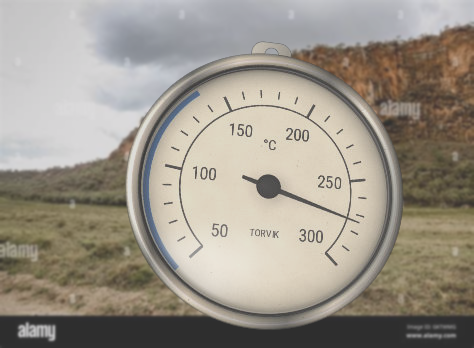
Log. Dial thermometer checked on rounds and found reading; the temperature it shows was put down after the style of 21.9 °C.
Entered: 275 °C
